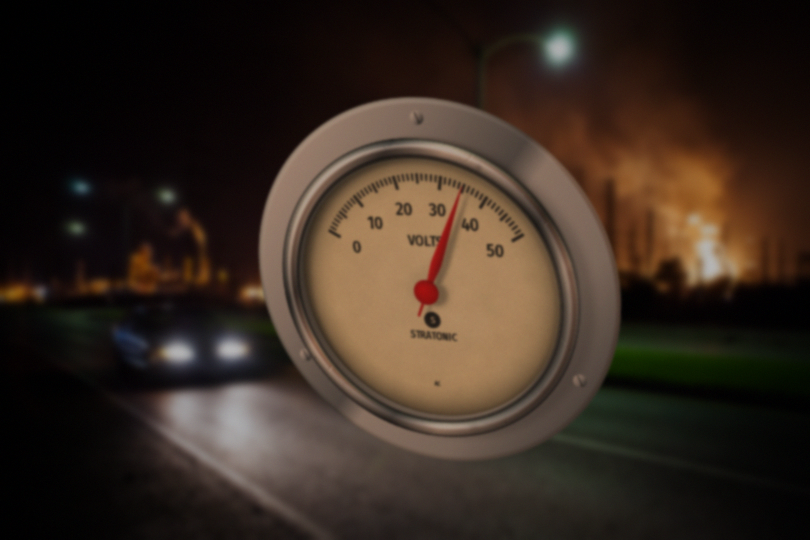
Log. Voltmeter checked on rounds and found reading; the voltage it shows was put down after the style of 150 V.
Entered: 35 V
